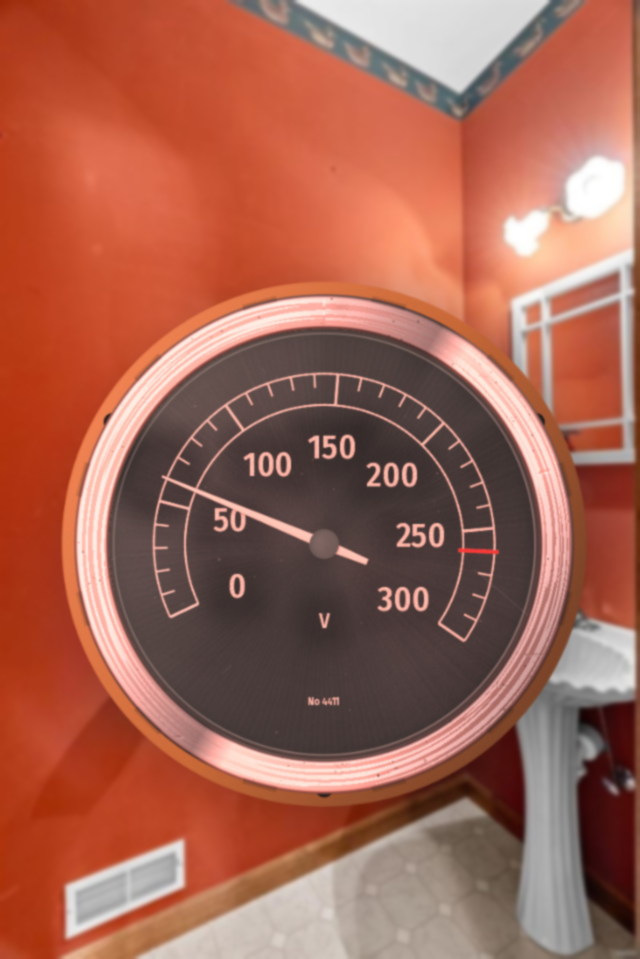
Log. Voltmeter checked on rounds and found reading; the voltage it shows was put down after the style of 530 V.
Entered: 60 V
